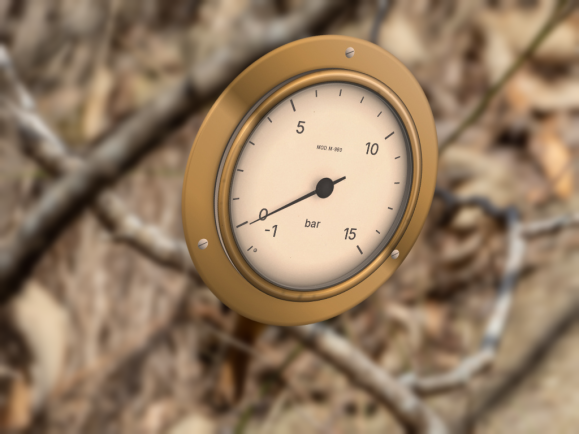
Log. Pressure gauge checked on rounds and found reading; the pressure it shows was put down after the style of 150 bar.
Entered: 0 bar
